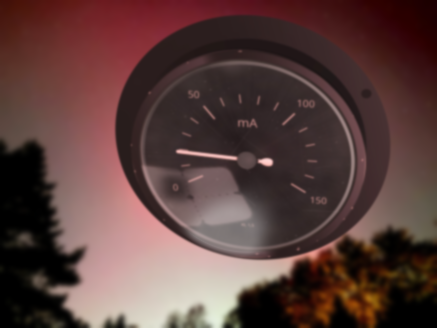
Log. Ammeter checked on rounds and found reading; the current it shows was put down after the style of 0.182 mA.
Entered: 20 mA
